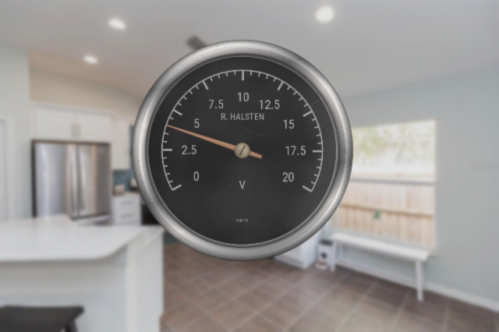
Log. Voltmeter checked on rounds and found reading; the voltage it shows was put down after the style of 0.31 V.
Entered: 4 V
